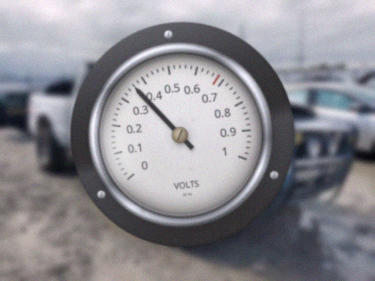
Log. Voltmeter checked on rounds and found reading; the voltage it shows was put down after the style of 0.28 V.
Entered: 0.36 V
